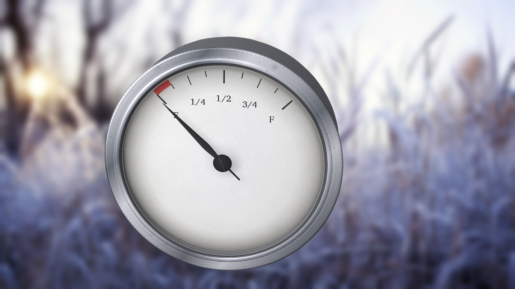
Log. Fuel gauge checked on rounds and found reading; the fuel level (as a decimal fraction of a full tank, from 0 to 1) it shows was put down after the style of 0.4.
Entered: 0
